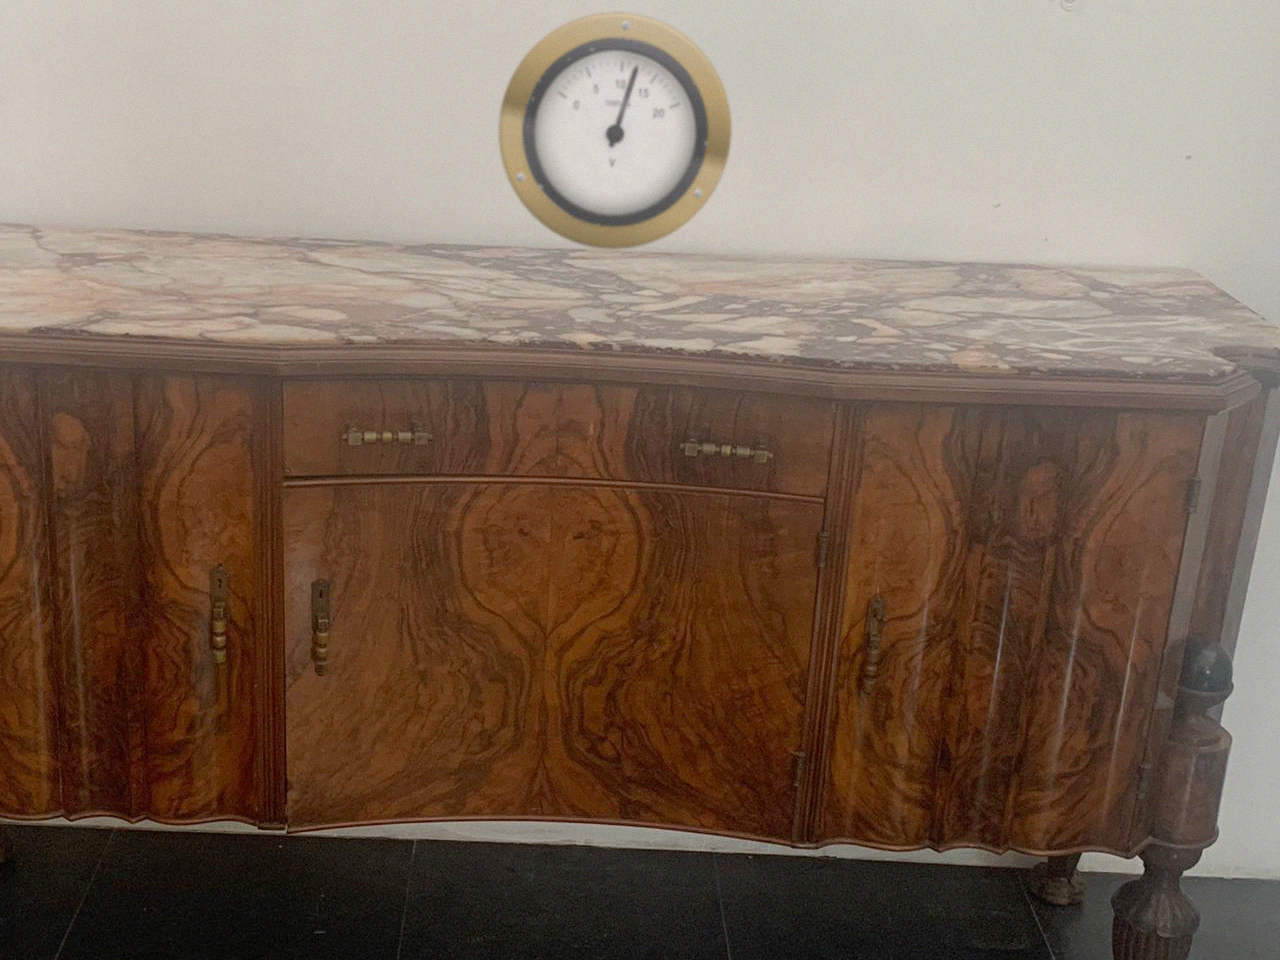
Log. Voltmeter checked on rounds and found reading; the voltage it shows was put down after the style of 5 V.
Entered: 12 V
